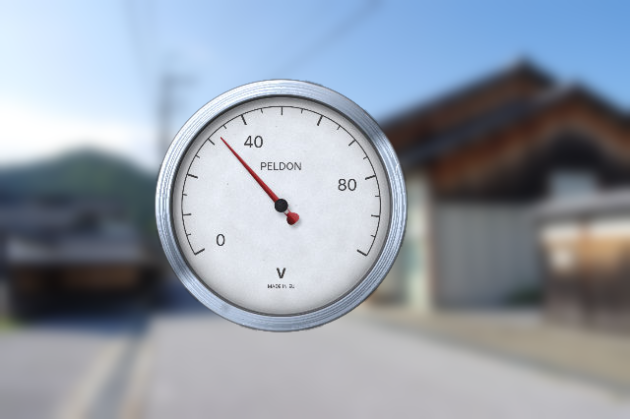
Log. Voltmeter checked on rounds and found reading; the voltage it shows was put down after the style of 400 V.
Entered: 32.5 V
